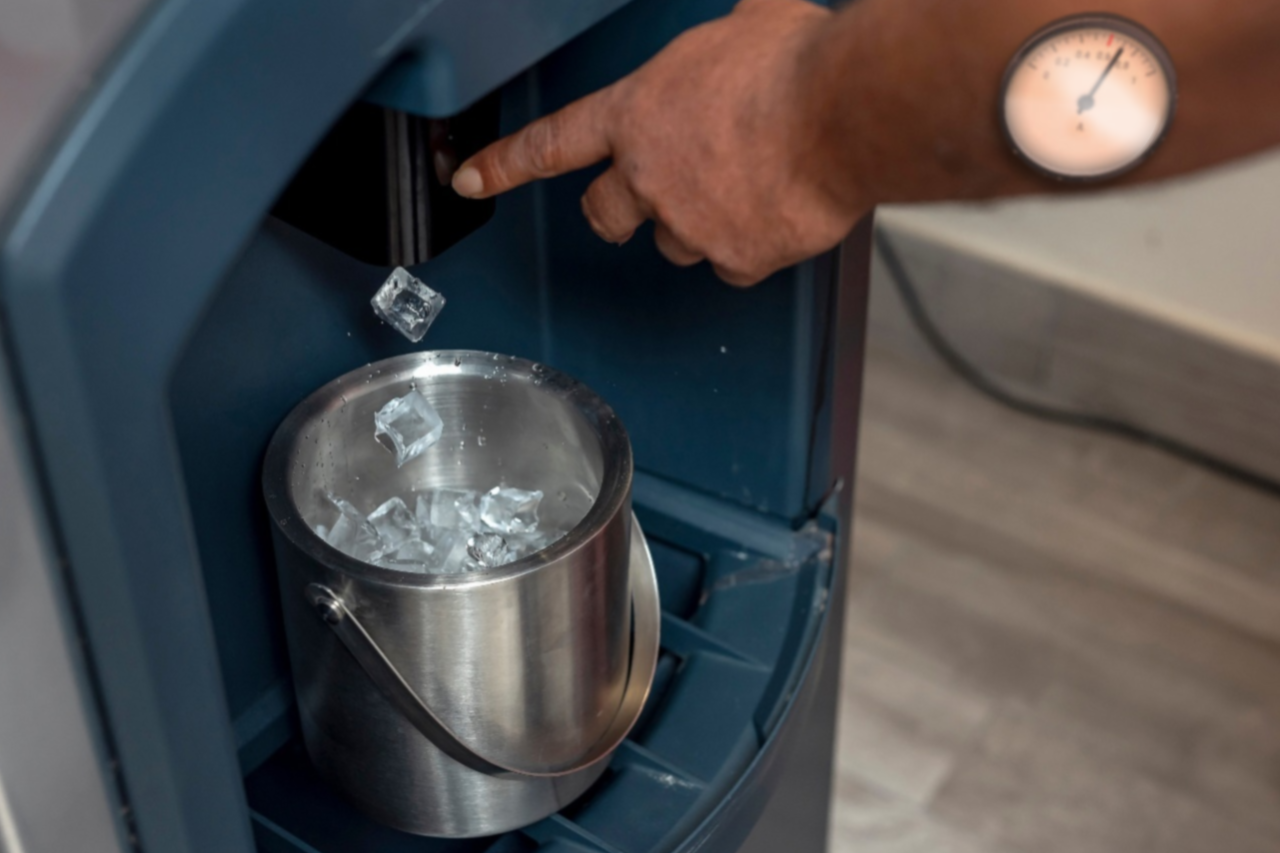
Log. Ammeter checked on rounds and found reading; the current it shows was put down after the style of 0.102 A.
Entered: 0.7 A
